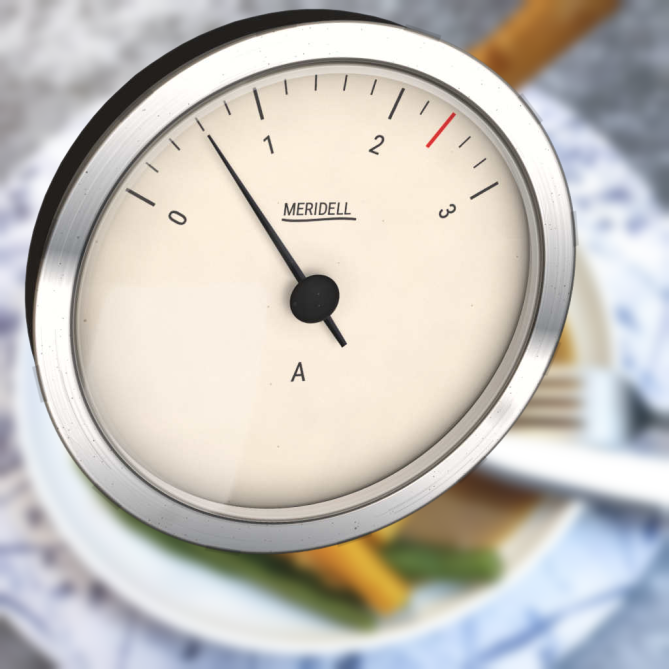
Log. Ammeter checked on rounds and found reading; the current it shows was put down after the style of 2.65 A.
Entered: 0.6 A
